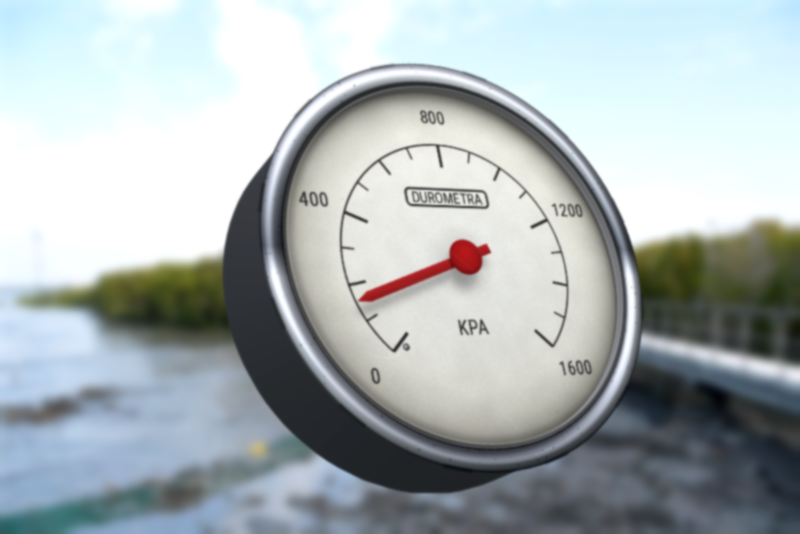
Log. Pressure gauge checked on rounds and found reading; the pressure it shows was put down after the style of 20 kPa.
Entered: 150 kPa
